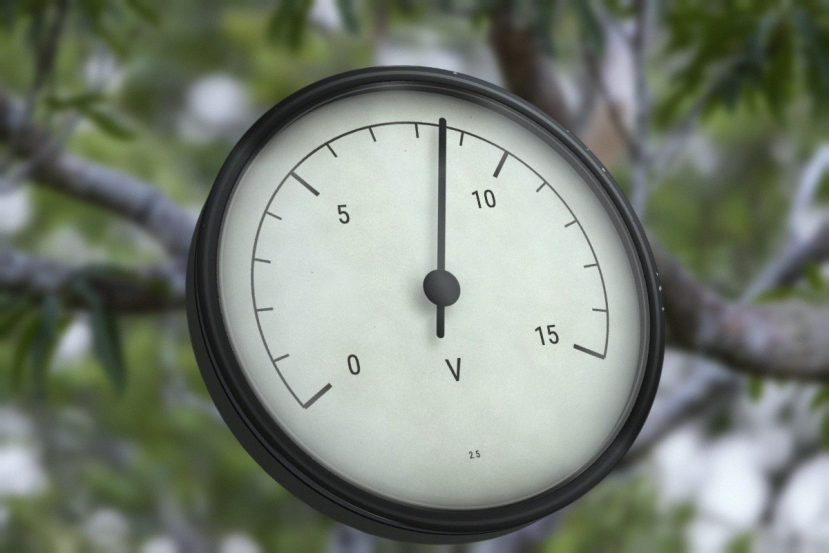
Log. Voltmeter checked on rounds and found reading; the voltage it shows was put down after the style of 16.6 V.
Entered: 8.5 V
